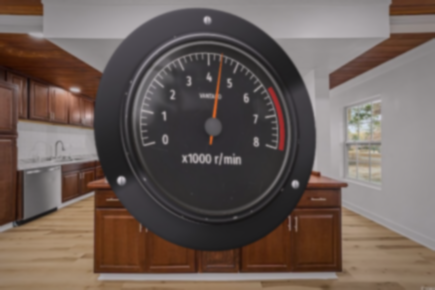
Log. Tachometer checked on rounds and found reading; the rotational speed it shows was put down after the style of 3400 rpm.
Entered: 4400 rpm
